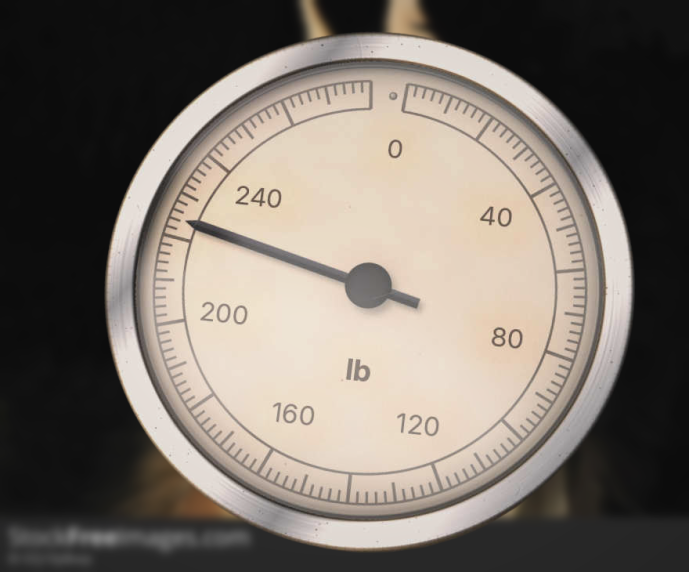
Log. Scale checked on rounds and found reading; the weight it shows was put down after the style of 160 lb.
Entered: 224 lb
